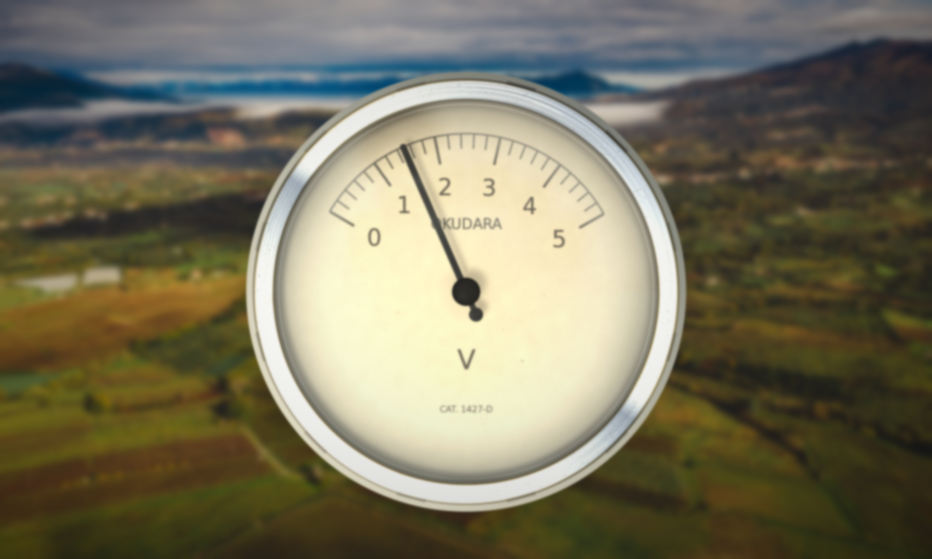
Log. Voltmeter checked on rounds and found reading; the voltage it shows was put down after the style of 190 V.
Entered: 1.5 V
